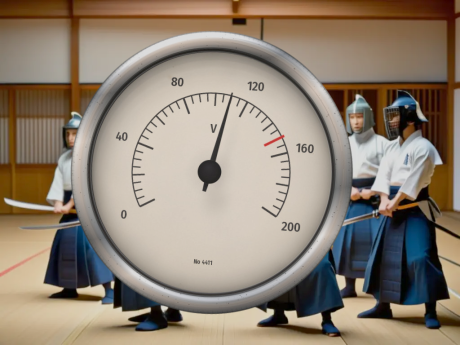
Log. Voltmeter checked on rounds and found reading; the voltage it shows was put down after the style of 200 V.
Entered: 110 V
